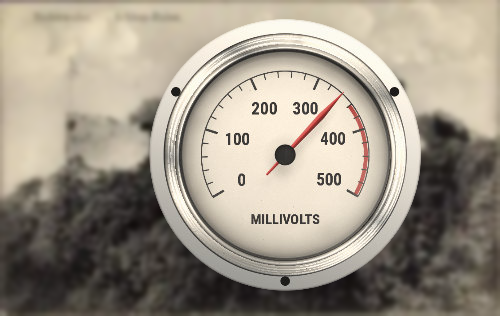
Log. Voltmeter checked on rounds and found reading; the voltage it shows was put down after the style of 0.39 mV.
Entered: 340 mV
